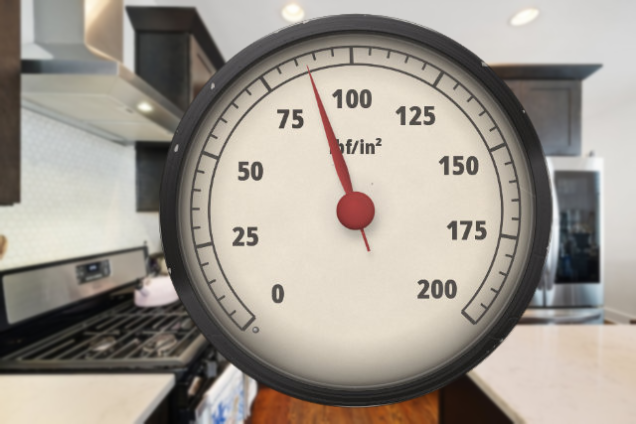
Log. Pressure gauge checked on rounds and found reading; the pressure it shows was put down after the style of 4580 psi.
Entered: 87.5 psi
